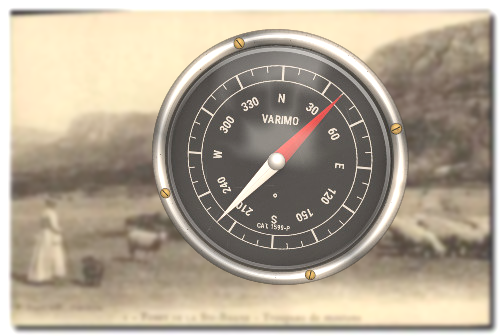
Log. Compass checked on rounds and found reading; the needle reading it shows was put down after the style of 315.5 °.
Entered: 40 °
